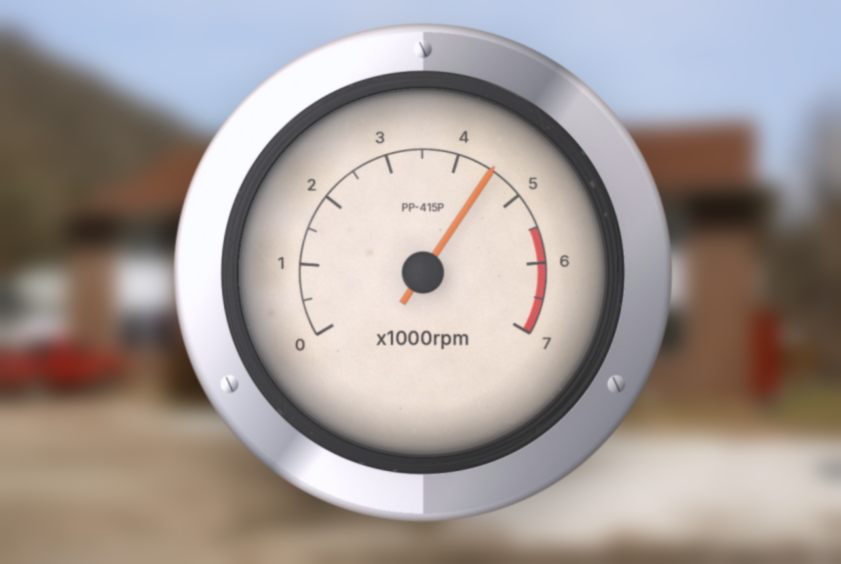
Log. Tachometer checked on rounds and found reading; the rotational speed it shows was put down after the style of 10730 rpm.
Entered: 4500 rpm
